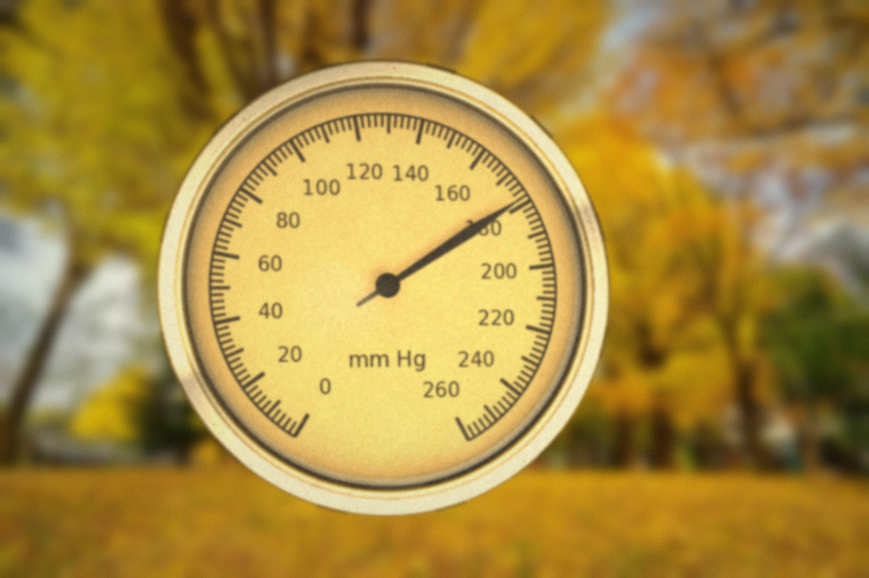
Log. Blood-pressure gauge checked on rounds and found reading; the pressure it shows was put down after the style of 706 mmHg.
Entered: 178 mmHg
